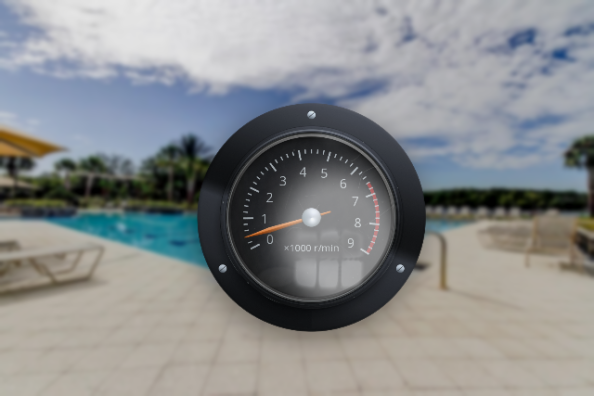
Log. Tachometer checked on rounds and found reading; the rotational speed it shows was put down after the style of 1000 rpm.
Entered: 400 rpm
